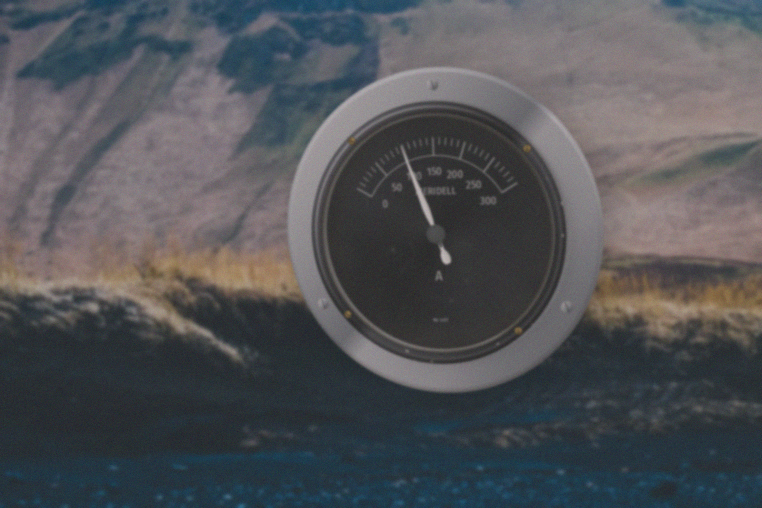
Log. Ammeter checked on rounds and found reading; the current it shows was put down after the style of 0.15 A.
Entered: 100 A
